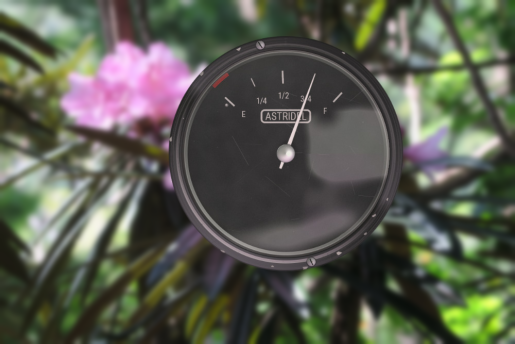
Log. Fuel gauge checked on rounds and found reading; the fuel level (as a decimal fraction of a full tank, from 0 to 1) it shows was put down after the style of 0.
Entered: 0.75
